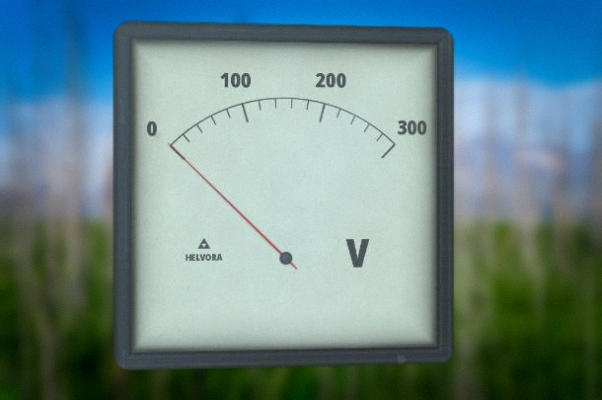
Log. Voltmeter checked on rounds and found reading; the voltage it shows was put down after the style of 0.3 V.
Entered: 0 V
